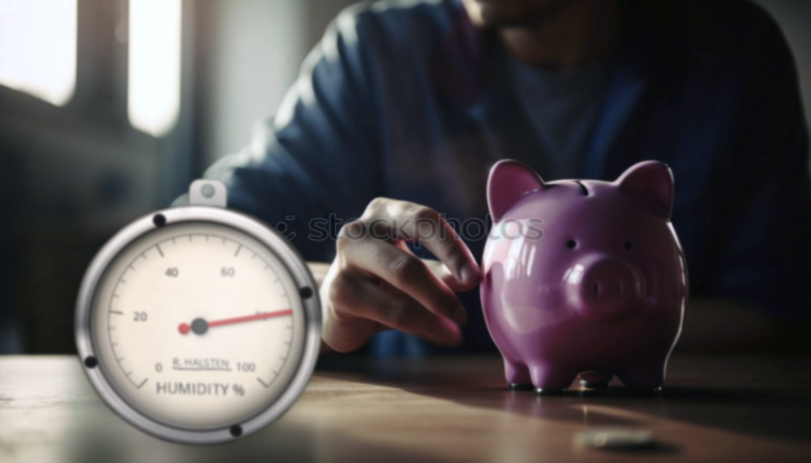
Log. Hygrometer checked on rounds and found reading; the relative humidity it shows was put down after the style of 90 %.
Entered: 80 %
